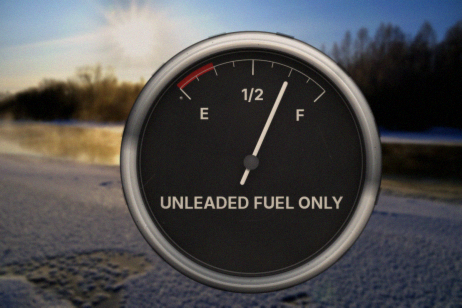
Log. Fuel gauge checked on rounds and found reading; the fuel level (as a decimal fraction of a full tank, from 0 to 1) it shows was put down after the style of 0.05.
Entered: 0.75
